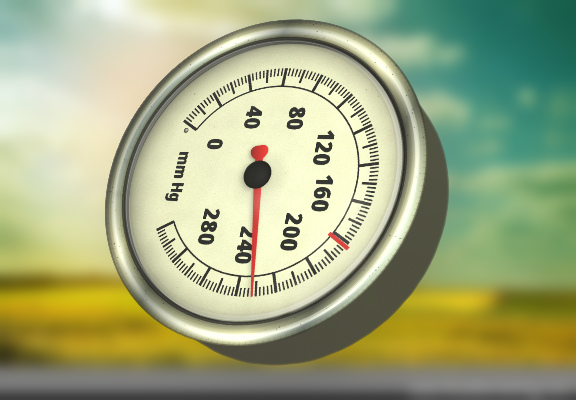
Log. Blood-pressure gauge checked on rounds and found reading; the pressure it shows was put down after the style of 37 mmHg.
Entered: 230 mmHg
